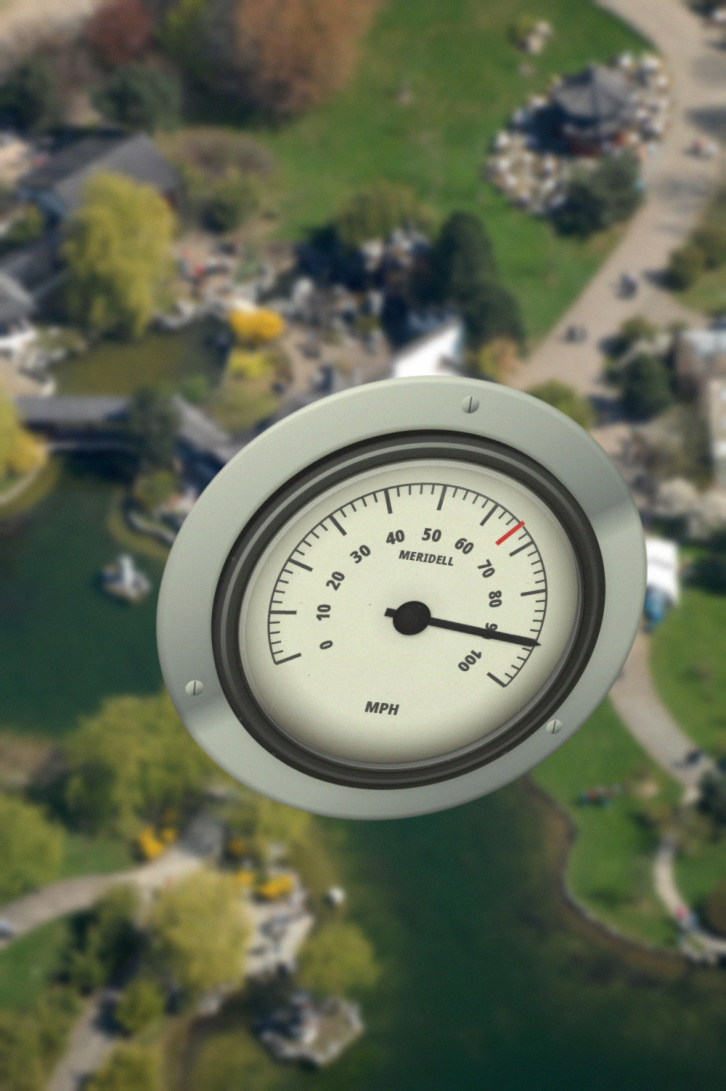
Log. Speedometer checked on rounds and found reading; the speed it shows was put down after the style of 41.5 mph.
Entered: 90 mph
